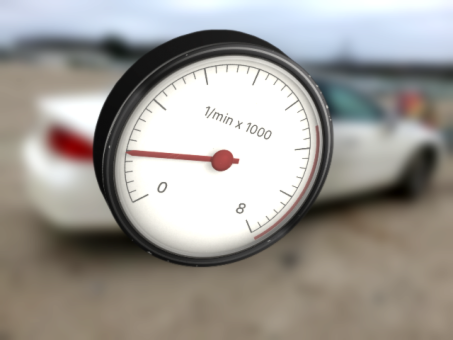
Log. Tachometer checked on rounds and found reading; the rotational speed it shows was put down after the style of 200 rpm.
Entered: 1000 rpm
